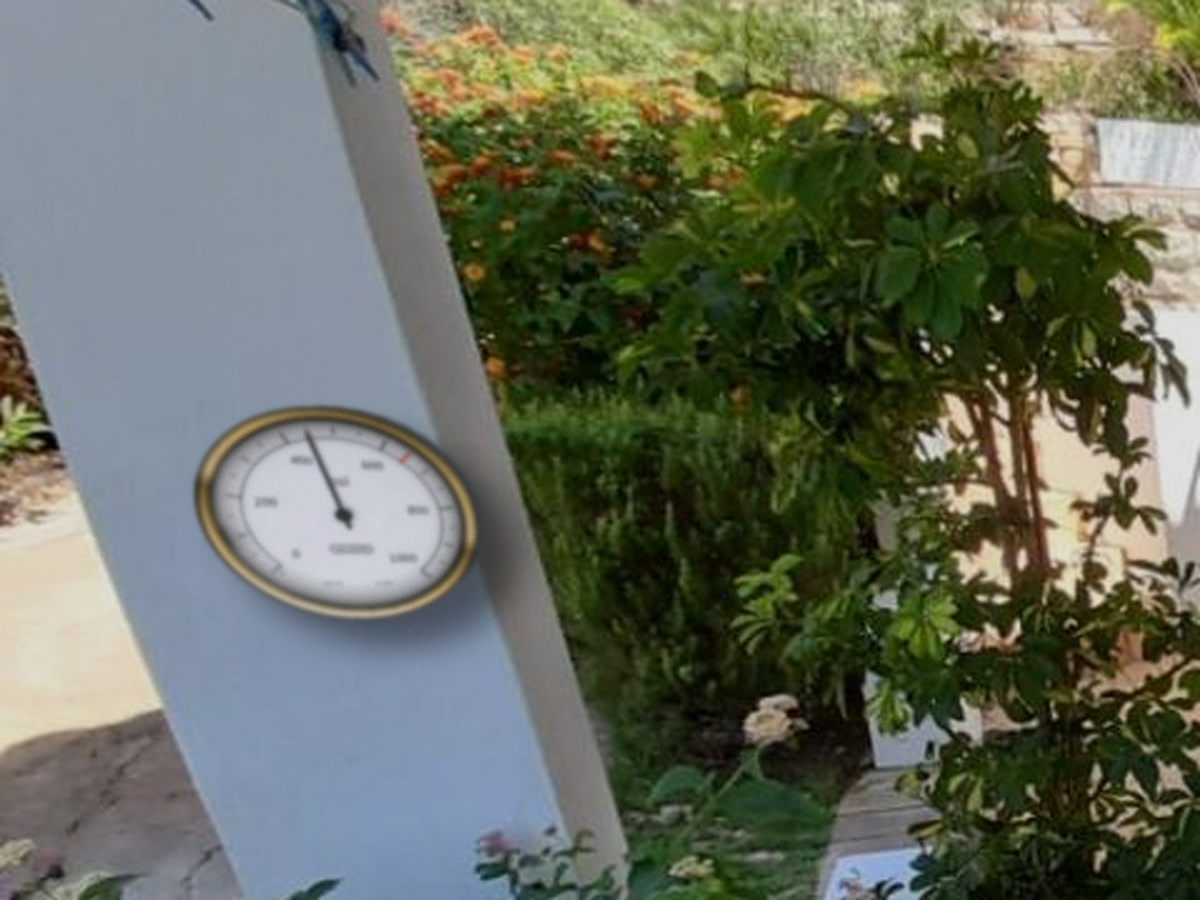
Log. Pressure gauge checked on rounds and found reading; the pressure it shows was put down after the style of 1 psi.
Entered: 450 psi
